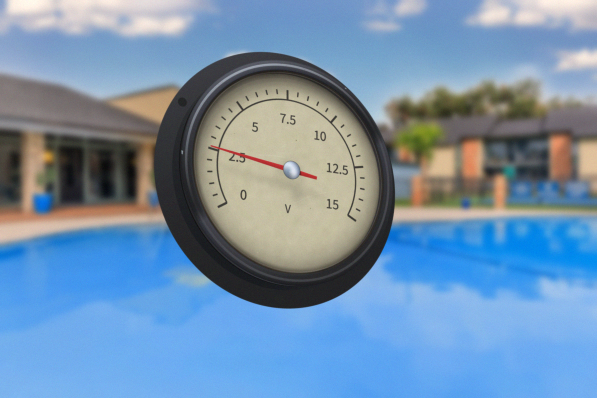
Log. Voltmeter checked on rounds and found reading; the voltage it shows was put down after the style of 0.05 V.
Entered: 2.5 V
